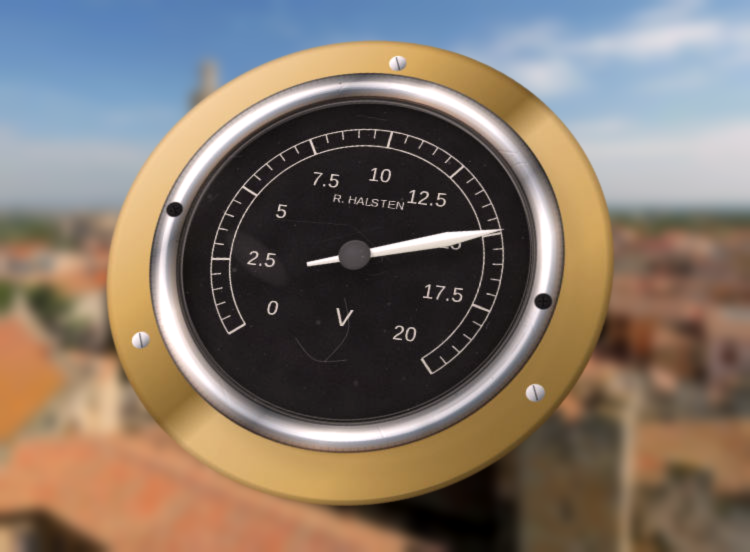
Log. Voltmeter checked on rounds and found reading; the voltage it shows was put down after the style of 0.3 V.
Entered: 15 V
